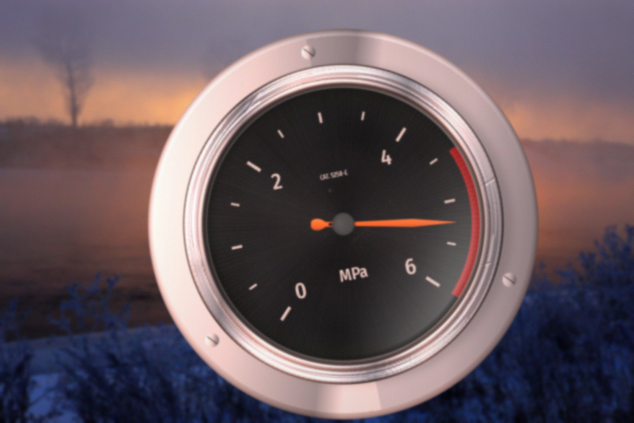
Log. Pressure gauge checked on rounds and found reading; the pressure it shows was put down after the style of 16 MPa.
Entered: 5.25 MPa
